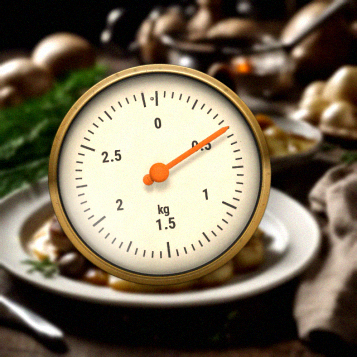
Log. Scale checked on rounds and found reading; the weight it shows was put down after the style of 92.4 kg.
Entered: 0.5 kg
